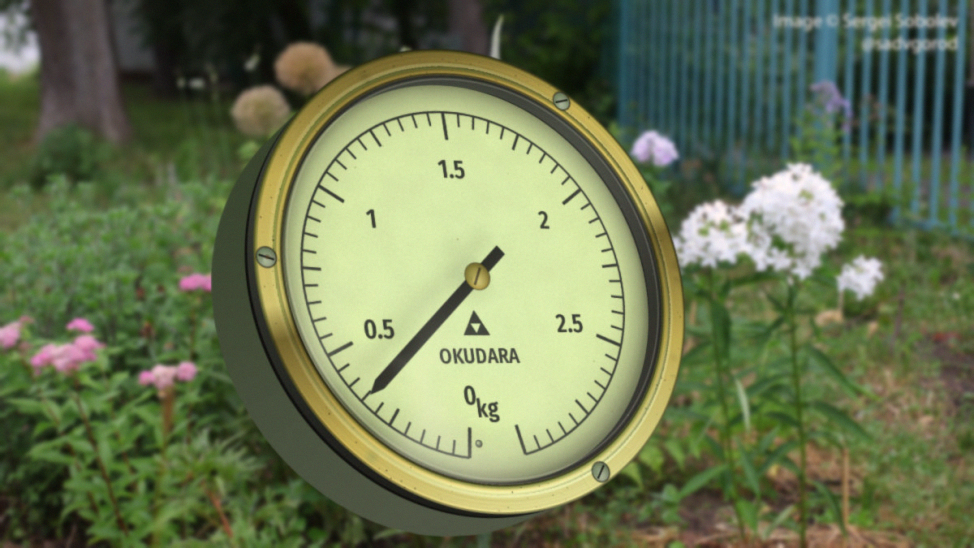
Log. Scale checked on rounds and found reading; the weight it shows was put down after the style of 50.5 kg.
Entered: 0.35 kg
